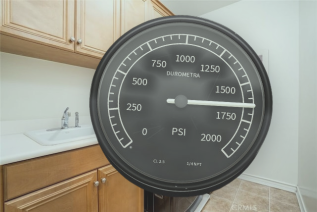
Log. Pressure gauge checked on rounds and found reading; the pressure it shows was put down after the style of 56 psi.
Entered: 1650 psi
